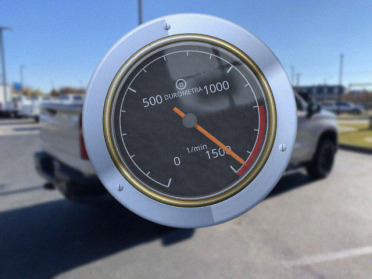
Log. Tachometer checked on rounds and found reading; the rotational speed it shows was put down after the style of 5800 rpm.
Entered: 1450 rpm
